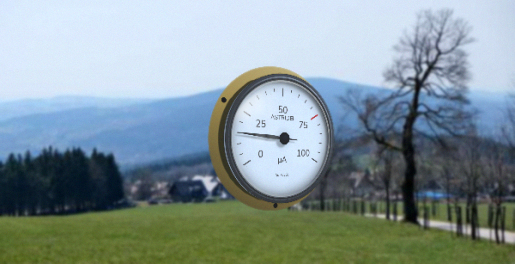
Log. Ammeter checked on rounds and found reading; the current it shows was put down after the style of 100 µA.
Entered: 15 µA
